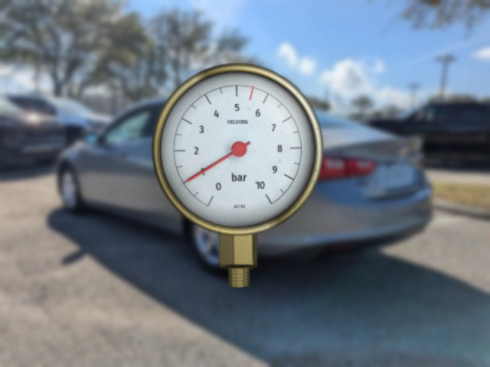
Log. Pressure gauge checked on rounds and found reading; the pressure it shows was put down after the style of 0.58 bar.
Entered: 1 bar
